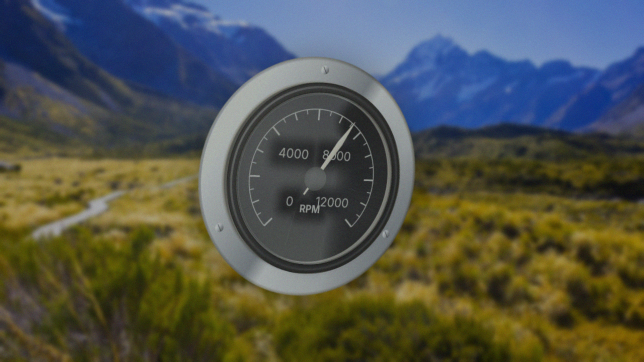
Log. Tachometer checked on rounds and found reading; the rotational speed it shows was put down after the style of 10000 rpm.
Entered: 7500 rpm
